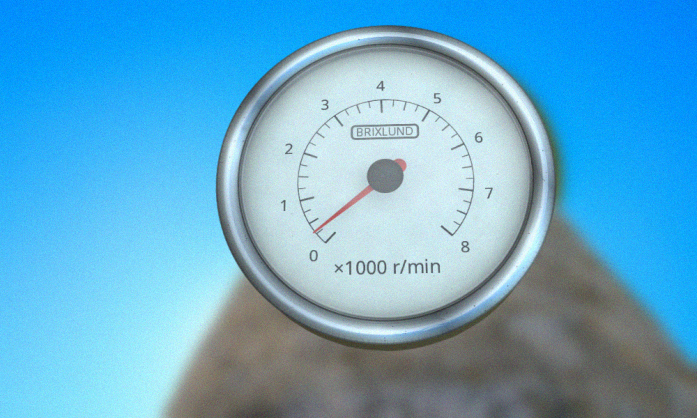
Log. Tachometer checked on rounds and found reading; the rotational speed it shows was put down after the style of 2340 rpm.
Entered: 250 rpm
